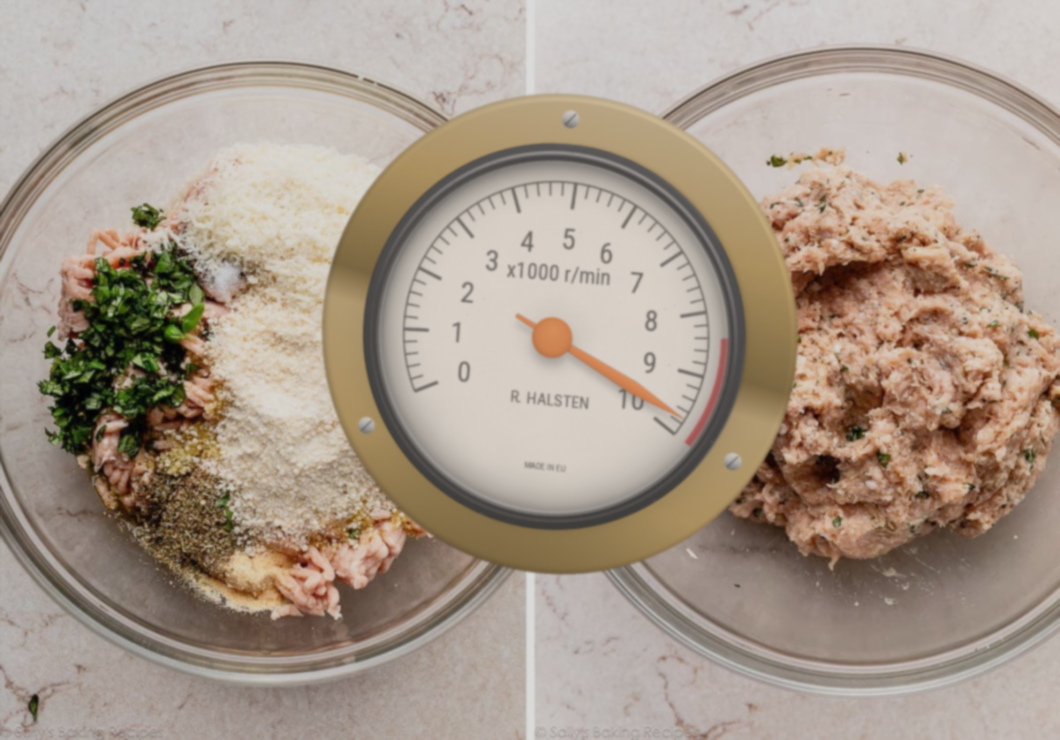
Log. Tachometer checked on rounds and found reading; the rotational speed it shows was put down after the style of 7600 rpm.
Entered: 9700 rpm
